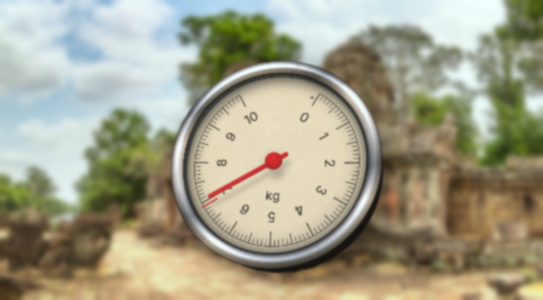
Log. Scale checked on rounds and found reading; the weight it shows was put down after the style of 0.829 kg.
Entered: 7 kg
